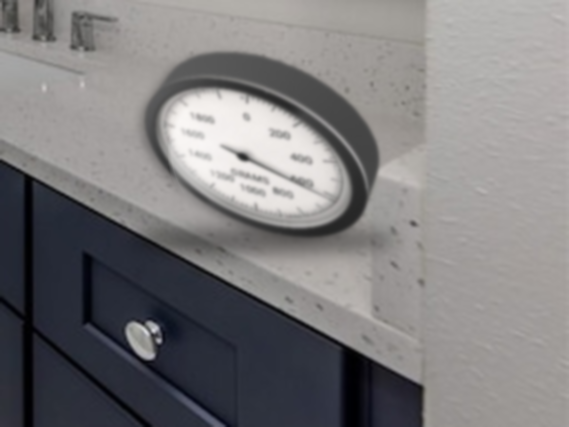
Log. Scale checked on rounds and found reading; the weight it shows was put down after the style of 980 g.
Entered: 600 g
